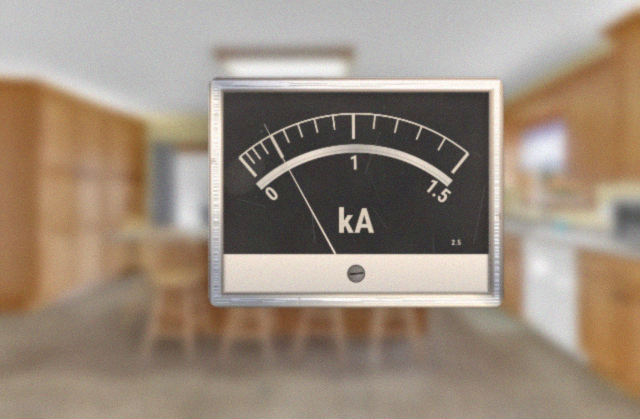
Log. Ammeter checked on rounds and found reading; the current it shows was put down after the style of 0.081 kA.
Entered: 0.5 kA
